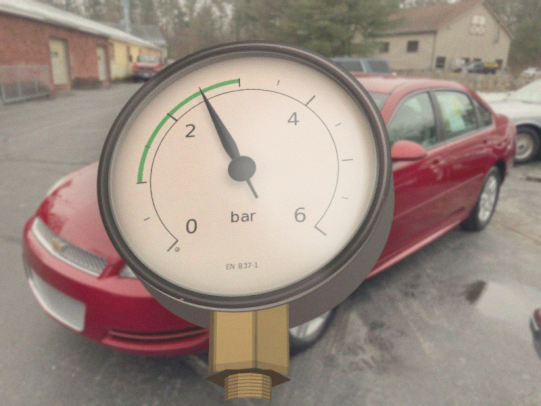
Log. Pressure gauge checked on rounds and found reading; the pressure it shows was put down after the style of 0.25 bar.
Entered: 2.5 bar
